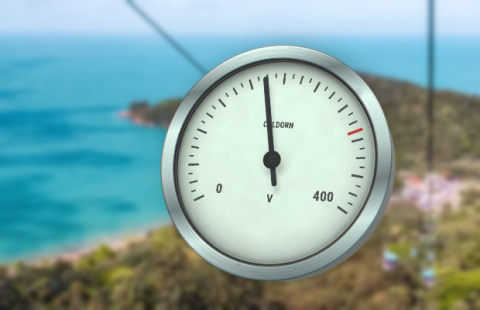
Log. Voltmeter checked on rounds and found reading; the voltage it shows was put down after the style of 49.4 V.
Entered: 180 V
